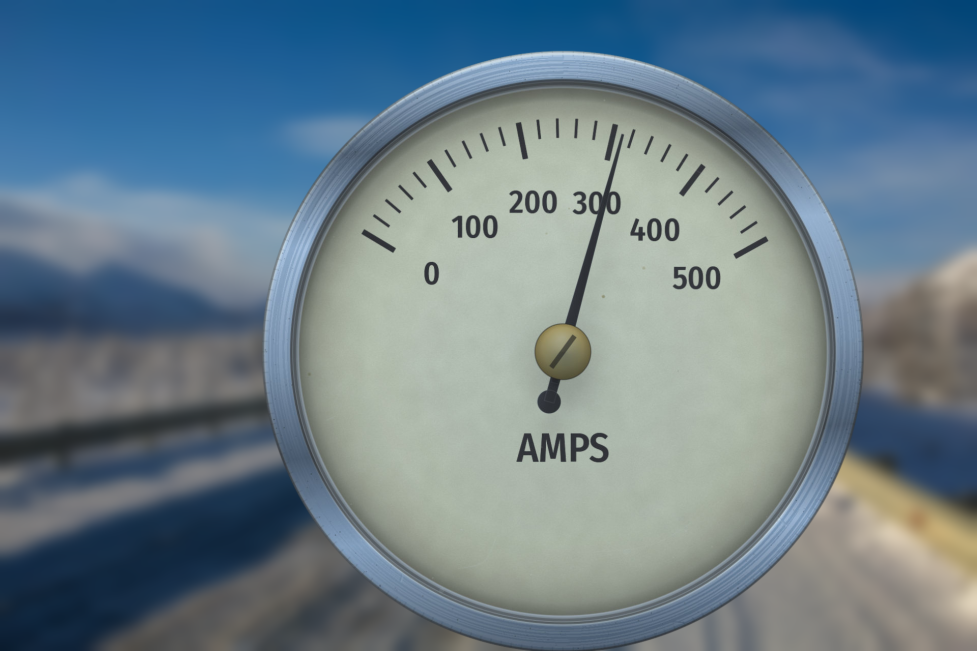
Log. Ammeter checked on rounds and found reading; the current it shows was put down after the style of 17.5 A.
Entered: 310 A
